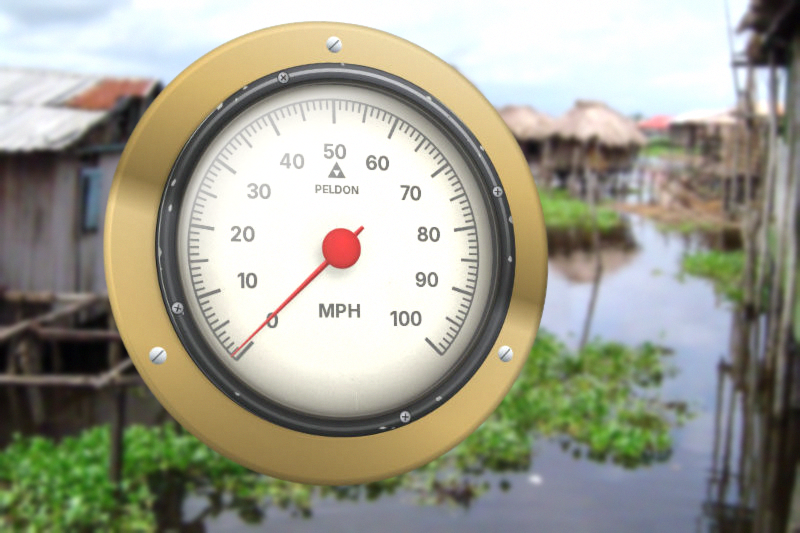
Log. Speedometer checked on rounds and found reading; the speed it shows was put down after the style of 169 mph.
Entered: 1 mph
